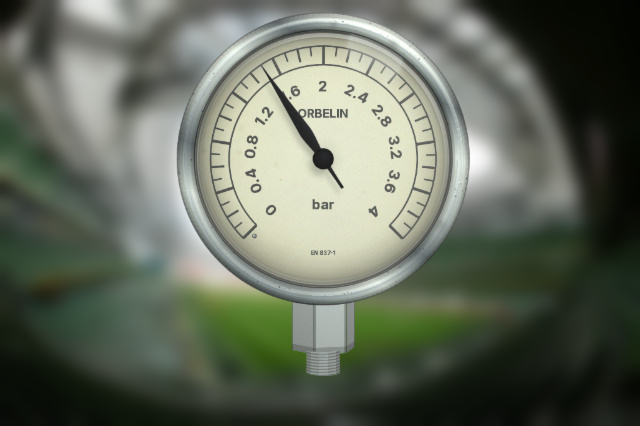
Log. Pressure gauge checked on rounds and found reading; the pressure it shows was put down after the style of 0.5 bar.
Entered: 1.5 bar
